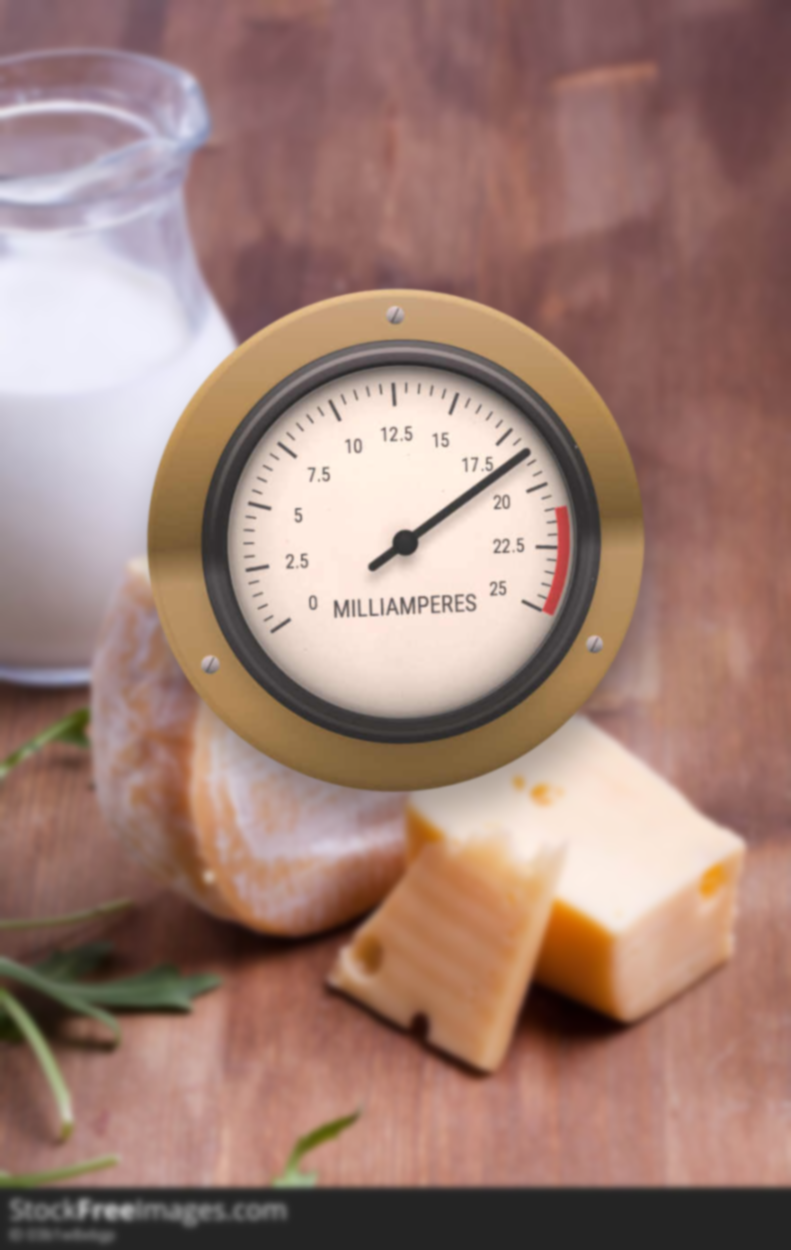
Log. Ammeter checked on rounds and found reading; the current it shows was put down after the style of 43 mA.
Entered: 18.5 mA
